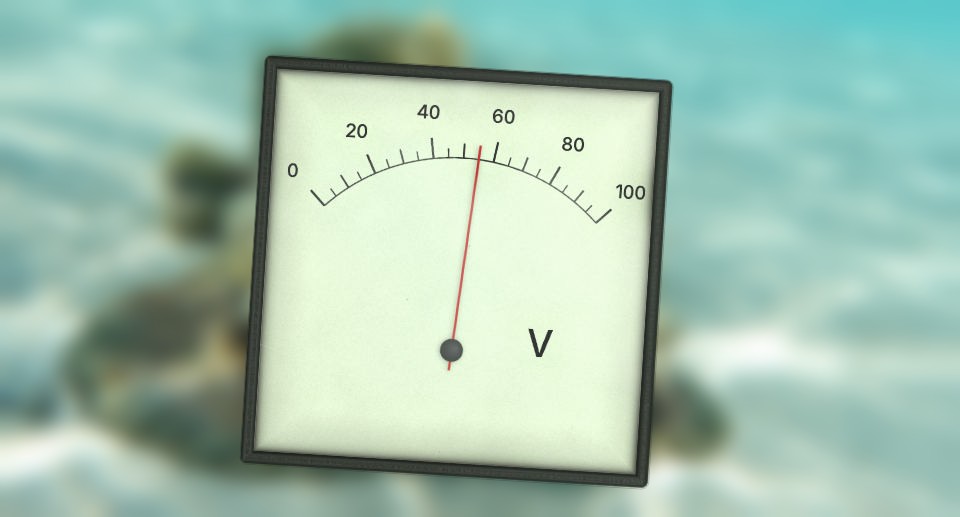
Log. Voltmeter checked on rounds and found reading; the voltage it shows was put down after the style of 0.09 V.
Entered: 55 V
